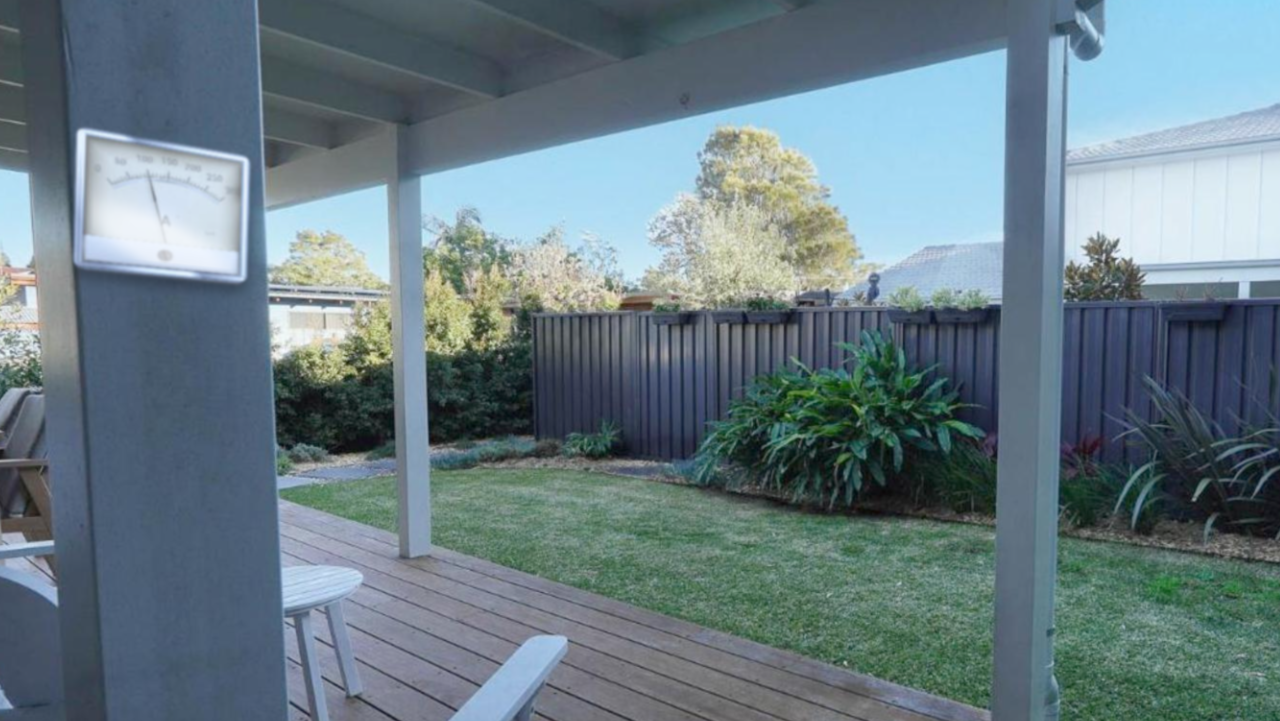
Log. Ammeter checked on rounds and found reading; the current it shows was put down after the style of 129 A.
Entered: 100 A
